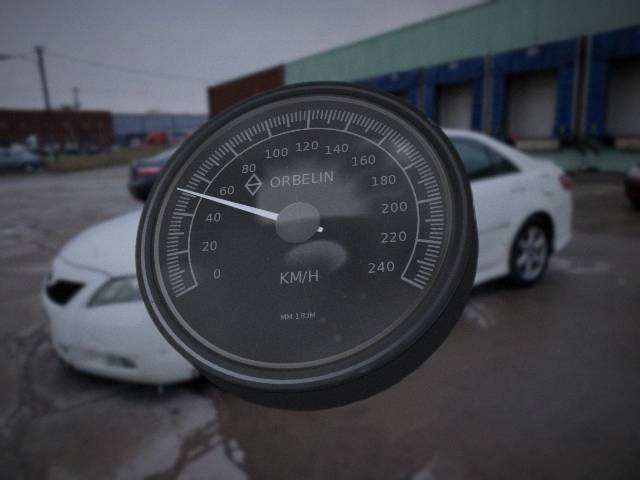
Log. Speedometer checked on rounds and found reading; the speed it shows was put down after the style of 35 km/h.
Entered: 50 km/h
